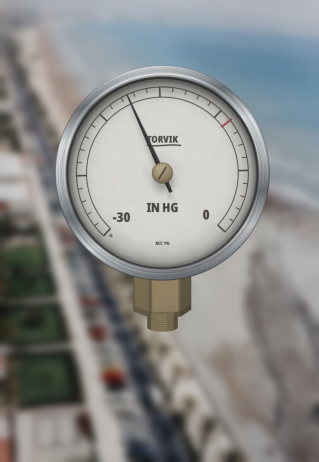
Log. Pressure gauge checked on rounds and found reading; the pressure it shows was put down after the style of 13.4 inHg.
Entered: -17.5 inHg
